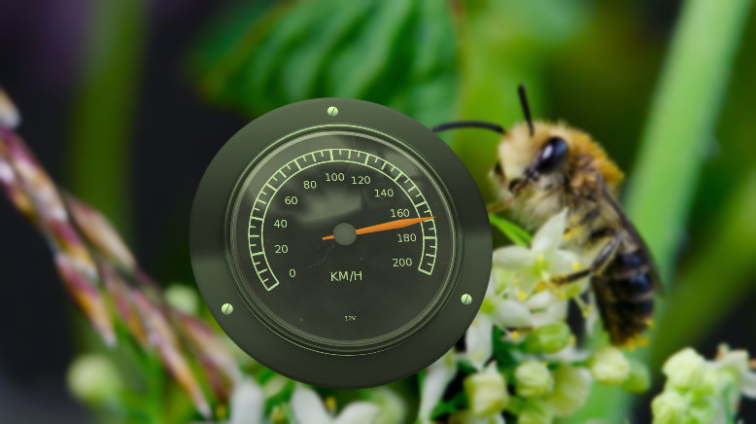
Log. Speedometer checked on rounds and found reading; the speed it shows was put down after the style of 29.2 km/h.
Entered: 170 km/h
